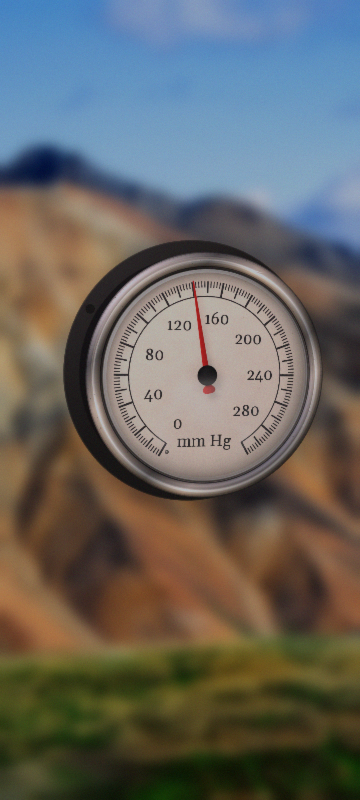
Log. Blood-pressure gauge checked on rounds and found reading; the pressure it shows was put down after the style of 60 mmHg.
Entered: 140 mmHg
